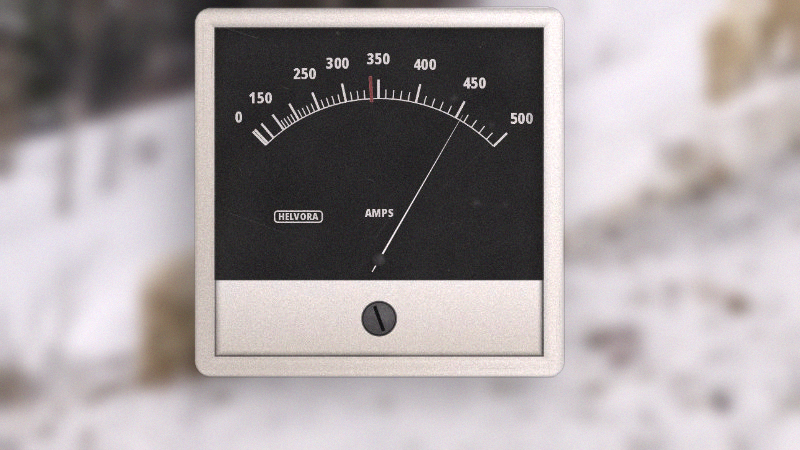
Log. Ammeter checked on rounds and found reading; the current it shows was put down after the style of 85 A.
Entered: 455 A
